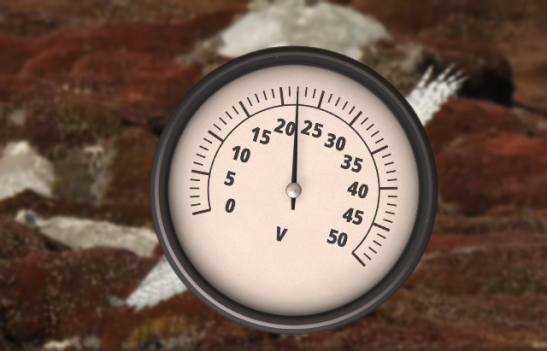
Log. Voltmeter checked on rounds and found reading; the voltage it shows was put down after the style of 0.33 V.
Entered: 22 V
